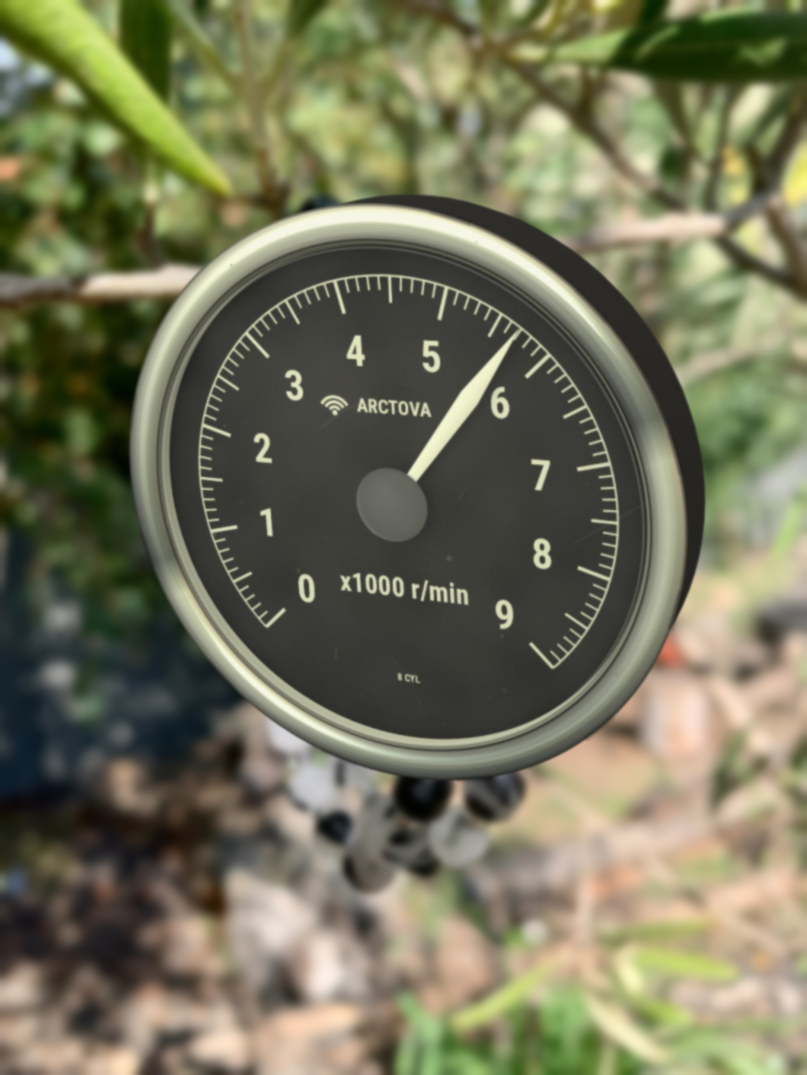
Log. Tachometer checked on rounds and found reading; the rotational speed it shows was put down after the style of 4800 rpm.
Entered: 5700 rpm
